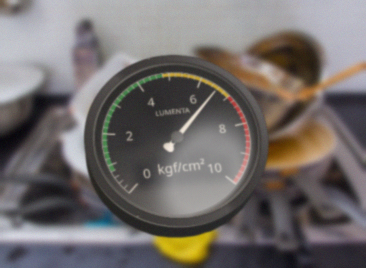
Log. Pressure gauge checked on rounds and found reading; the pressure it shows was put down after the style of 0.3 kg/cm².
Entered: 6.6 kg/cm²
